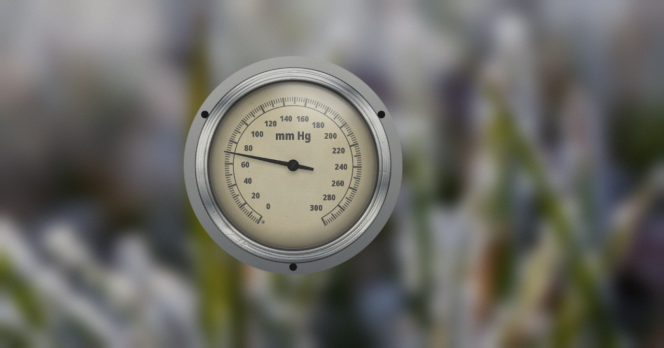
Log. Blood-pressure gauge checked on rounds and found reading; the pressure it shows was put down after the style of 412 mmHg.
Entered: 70 mmHg
